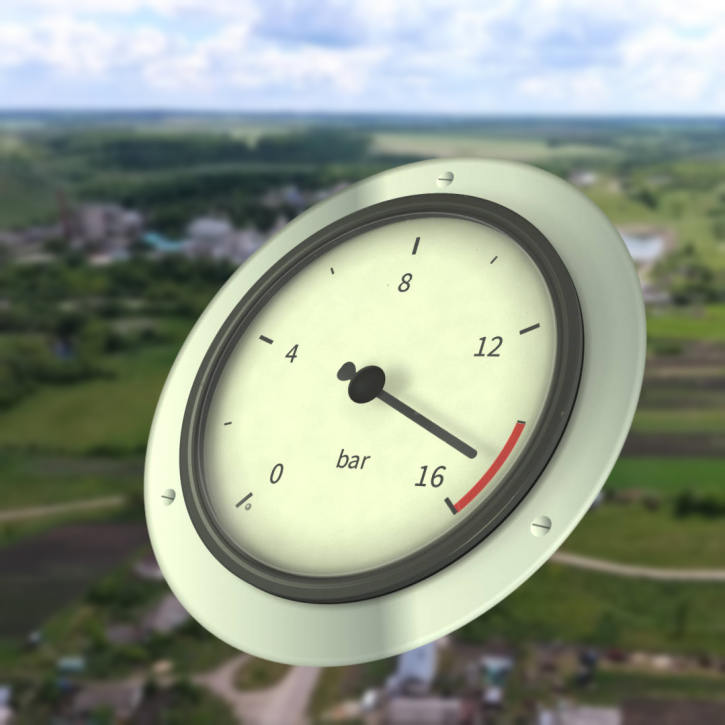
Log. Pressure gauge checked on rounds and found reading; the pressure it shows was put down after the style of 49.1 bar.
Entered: 15 bar
